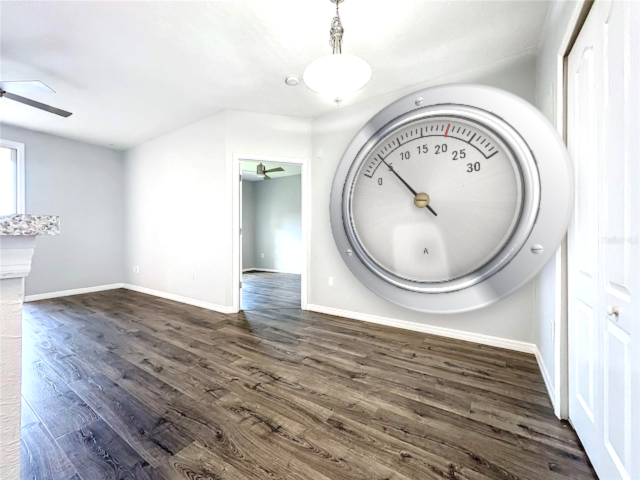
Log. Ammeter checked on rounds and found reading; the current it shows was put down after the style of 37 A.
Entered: 5 A
